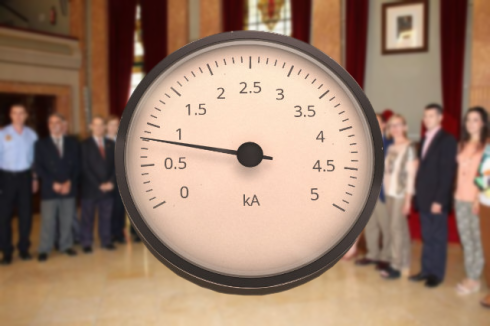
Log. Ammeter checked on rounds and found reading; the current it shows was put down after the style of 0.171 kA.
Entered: 0.8 kA
